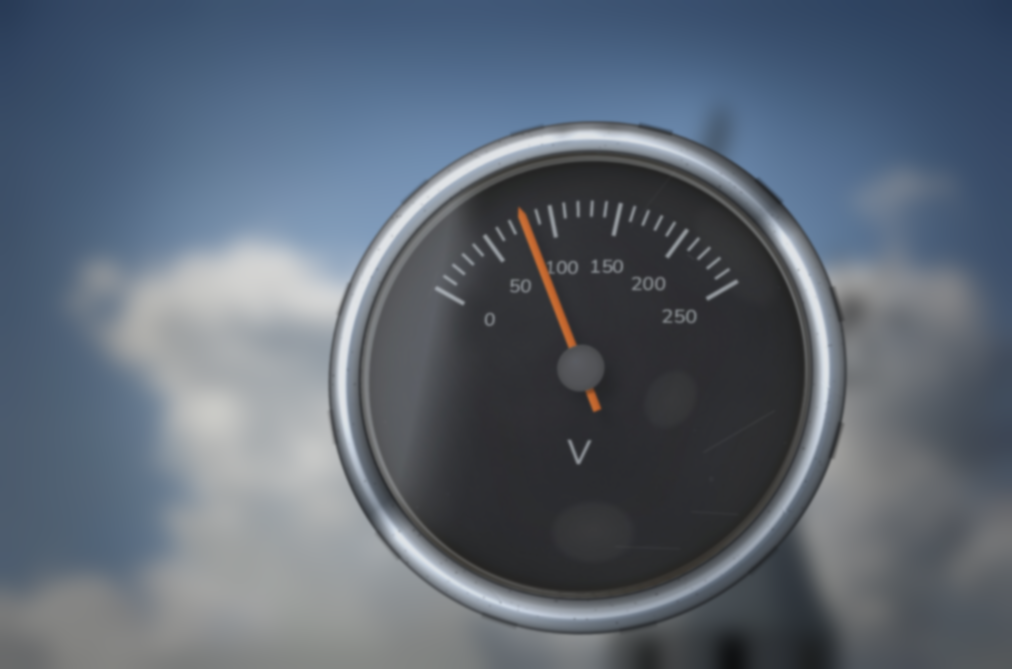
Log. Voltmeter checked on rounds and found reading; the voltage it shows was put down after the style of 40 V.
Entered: 80 V
